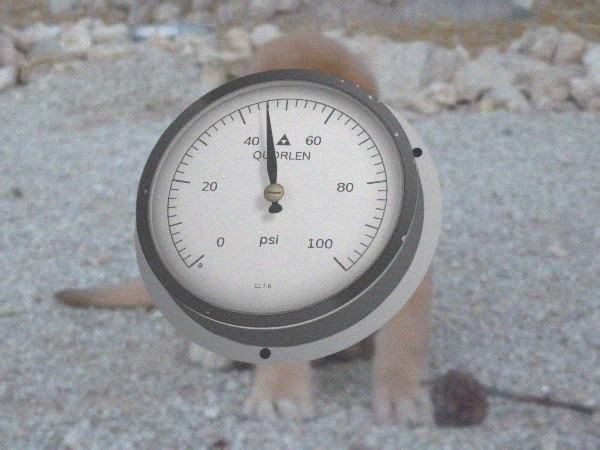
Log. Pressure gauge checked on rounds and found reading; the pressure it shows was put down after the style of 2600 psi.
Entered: 46 psi
